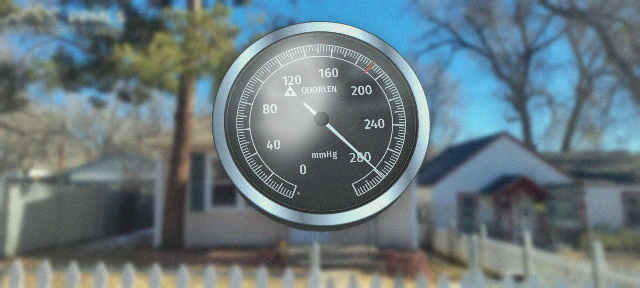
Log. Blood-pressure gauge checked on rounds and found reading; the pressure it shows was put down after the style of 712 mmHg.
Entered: 280 mmHg
